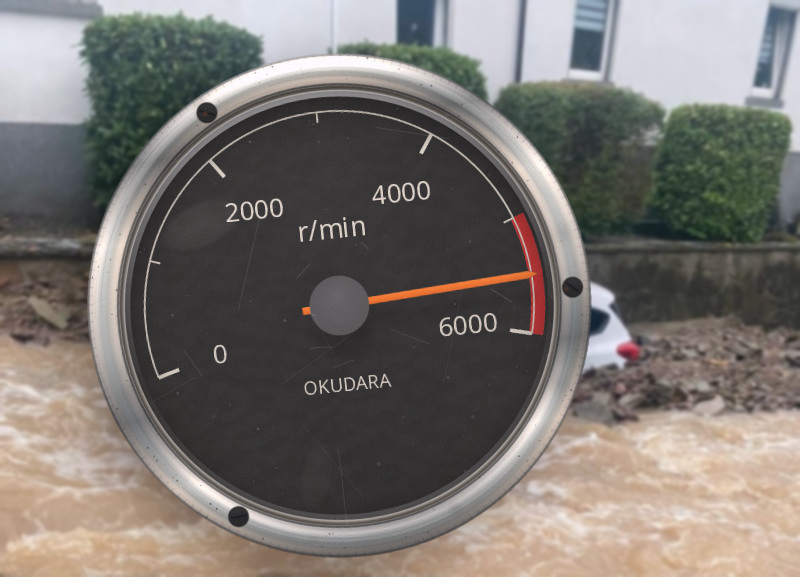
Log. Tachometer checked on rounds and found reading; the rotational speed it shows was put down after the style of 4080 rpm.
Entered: 5500 rpm
